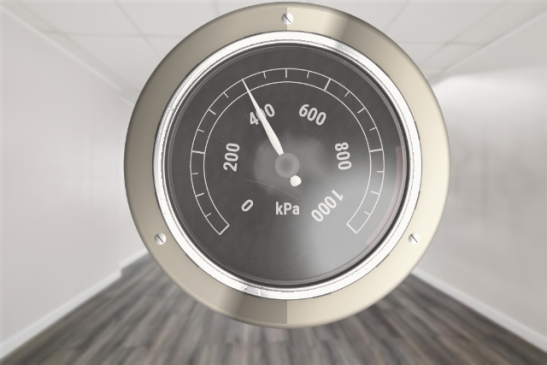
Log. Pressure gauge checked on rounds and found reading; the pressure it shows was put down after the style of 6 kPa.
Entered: 400 kPa
